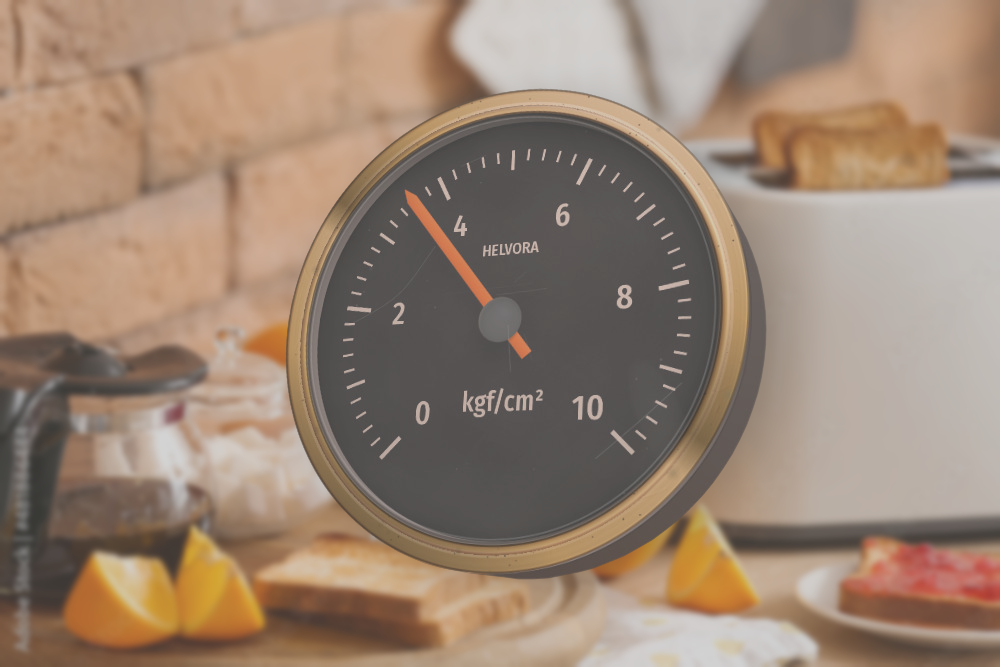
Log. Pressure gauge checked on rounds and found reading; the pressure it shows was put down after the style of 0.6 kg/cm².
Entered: 3.6 kg/cm²
